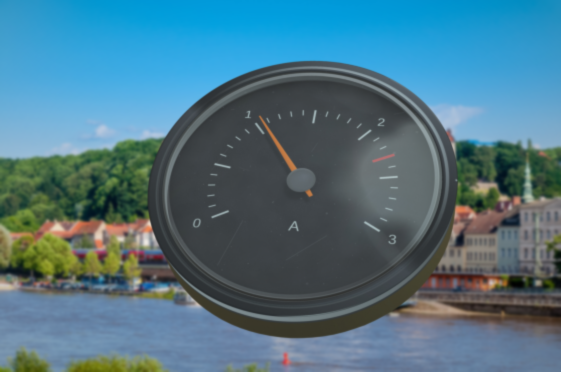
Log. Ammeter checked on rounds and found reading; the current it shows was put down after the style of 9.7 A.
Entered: 1.05 A
